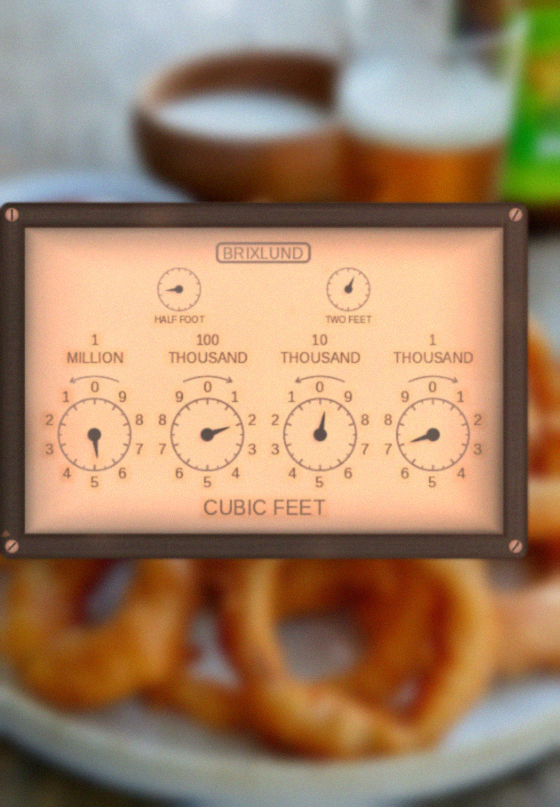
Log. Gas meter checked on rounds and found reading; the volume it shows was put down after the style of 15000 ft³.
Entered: 519700 ft³
